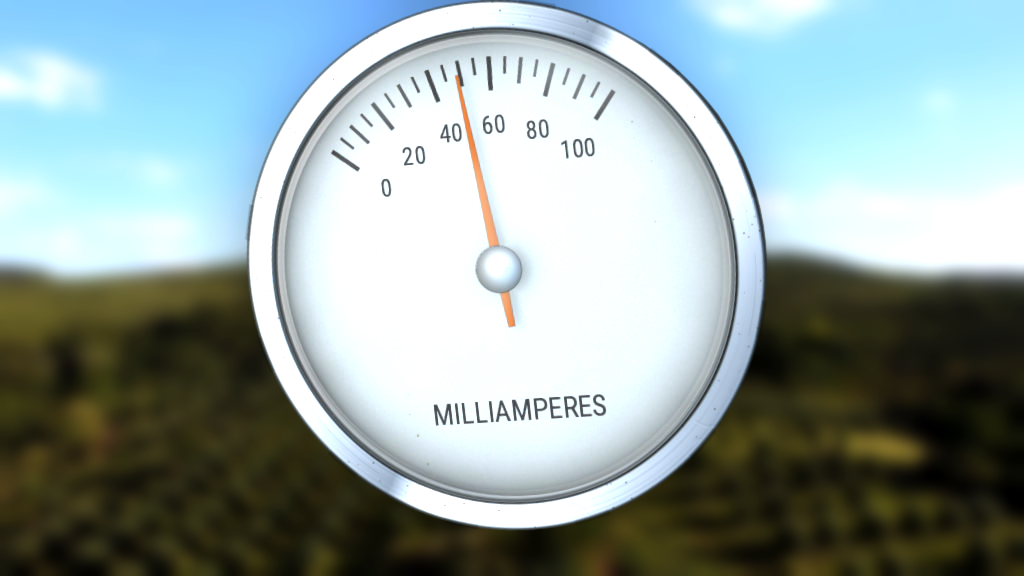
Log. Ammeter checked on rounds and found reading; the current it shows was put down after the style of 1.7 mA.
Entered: 50 mA
